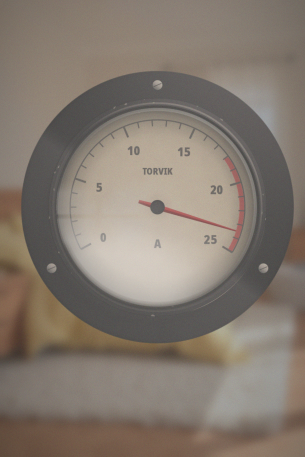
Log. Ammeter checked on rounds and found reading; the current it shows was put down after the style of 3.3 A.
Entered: 23.5 A
